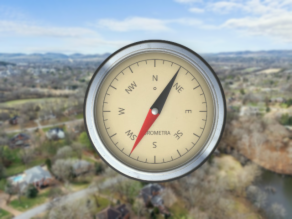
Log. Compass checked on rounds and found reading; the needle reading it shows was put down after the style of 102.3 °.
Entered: 210 °
